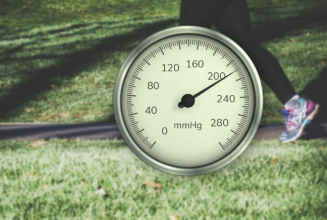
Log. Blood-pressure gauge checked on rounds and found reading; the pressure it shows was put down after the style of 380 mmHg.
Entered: 210 mmHg
